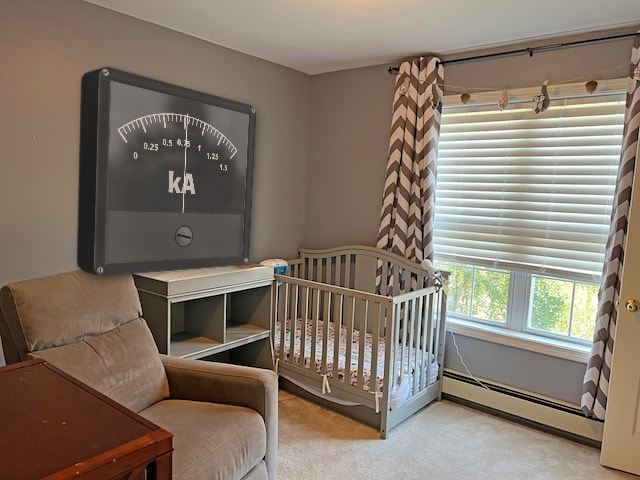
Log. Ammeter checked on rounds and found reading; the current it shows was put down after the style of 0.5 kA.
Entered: 0.75 kA
